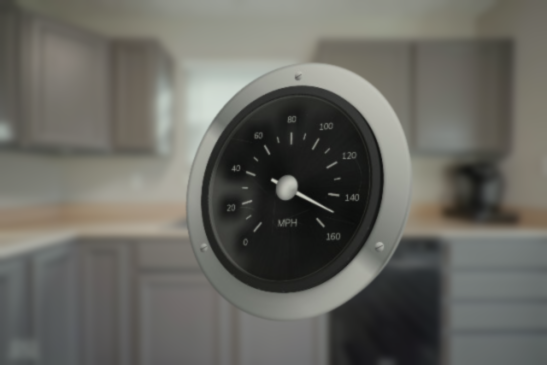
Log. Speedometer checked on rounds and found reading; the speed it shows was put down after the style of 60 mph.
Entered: 150 mph
